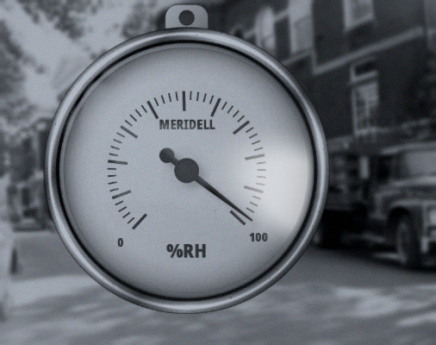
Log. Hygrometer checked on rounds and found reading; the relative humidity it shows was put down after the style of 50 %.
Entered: 98 %
